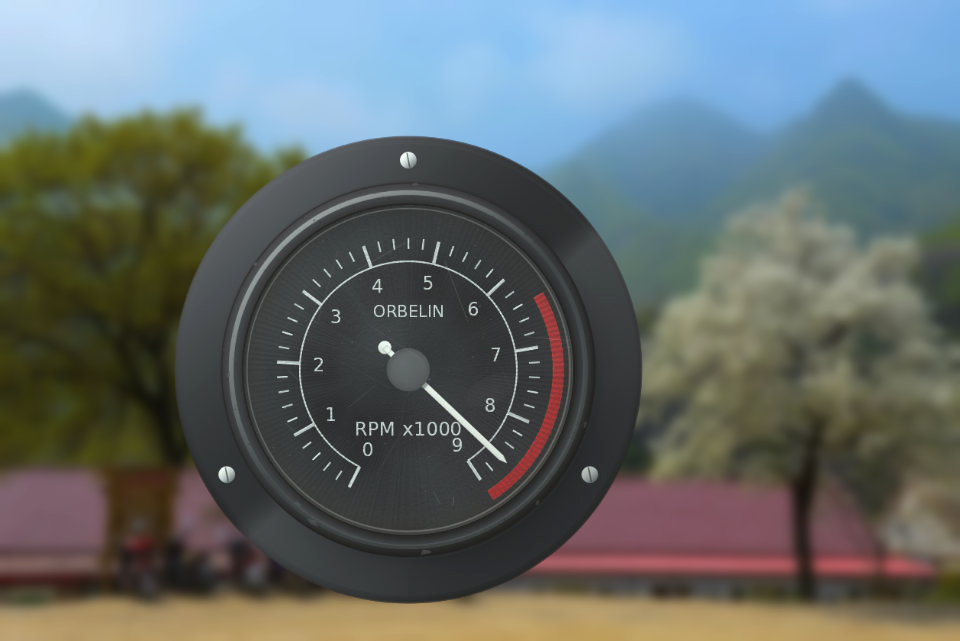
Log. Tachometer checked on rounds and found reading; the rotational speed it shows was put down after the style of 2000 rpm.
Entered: 8600 rpm
